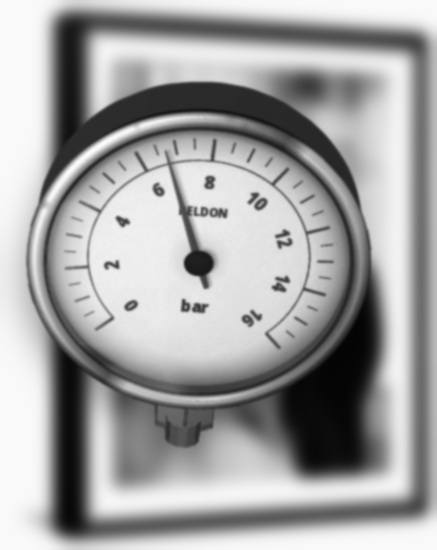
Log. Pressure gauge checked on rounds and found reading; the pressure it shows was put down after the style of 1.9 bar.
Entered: 6.75 bar
